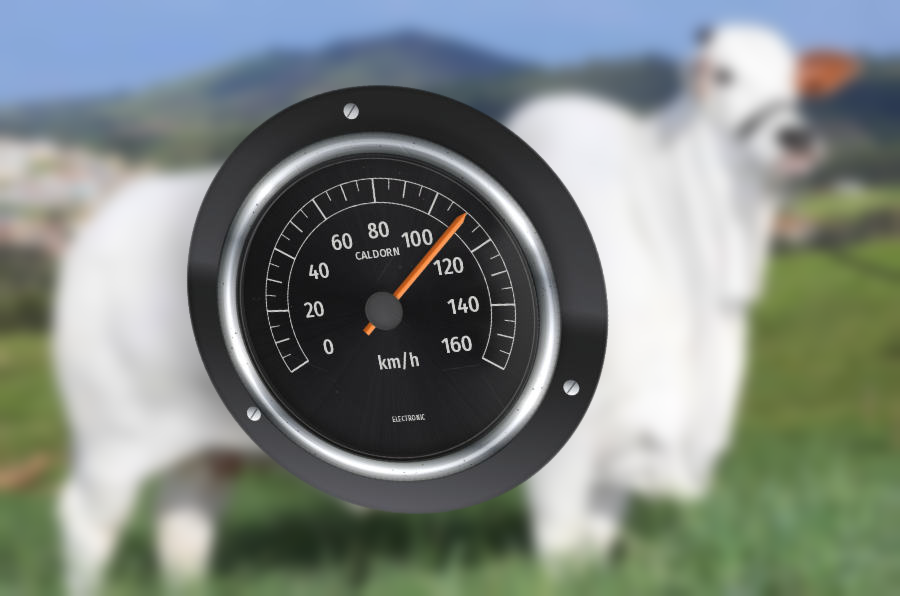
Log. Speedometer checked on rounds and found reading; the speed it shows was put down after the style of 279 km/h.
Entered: 110 km/h
